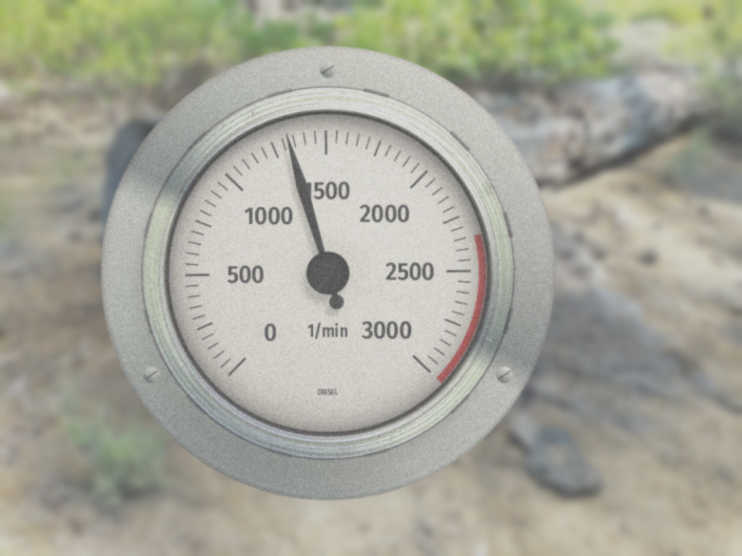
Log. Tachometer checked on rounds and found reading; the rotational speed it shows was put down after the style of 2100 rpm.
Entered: 1325 rpm
